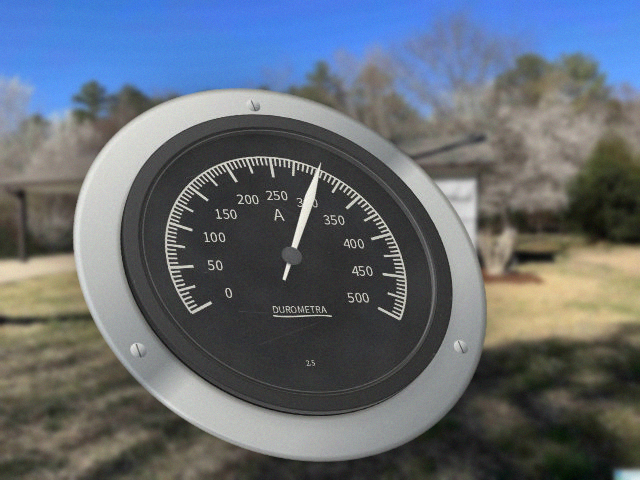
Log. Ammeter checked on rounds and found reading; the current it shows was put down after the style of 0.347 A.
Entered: 300 A
